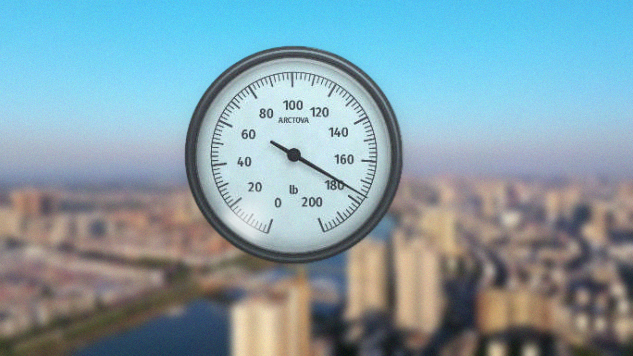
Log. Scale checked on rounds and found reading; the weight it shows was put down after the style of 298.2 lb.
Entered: 176 lb
